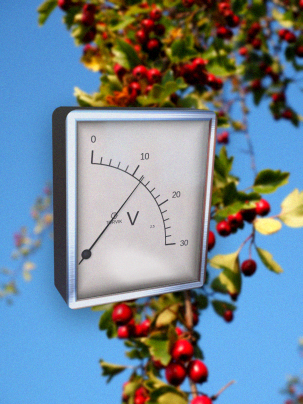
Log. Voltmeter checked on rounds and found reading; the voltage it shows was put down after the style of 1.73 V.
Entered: 12 V
